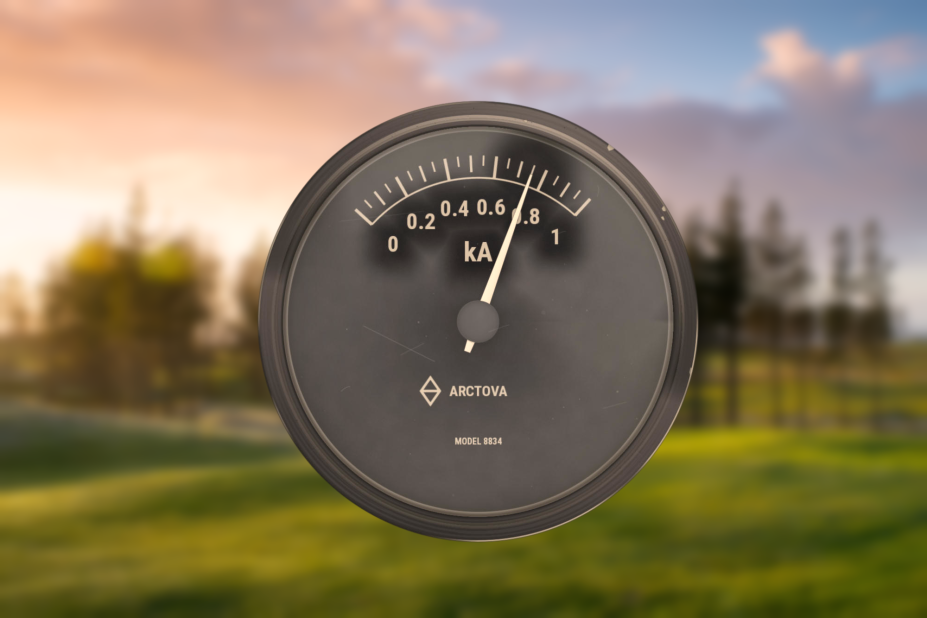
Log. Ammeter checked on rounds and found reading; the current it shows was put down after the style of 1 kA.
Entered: 0.75 kA
